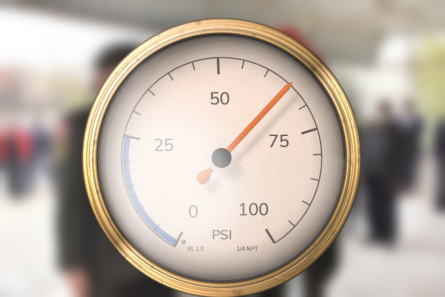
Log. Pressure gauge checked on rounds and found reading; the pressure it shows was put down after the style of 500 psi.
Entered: 65 psi
